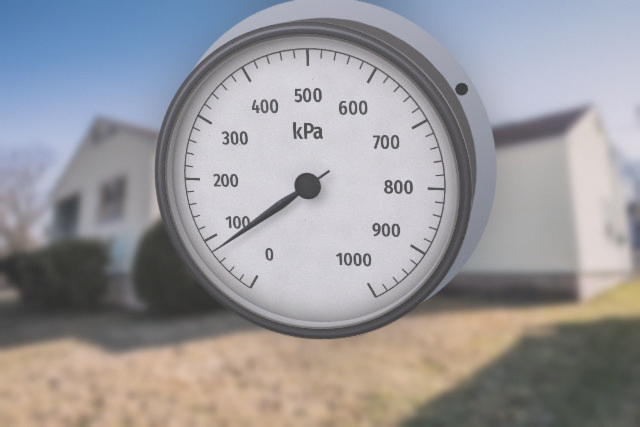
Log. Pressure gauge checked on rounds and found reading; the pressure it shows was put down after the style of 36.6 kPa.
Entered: 80 kPa
